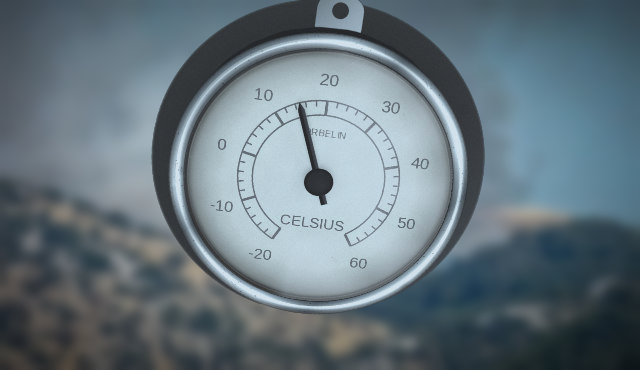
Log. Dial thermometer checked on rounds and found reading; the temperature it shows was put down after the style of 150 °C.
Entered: 15 °C
